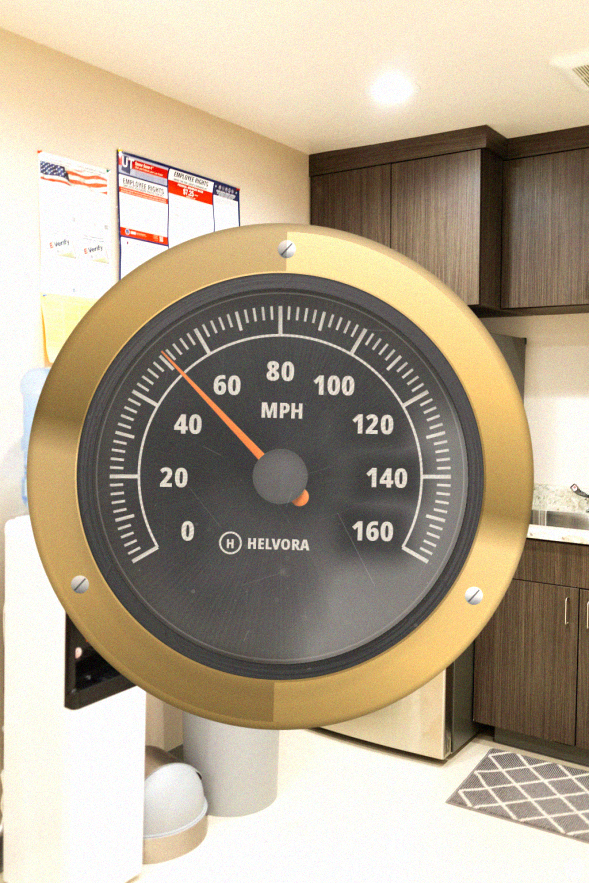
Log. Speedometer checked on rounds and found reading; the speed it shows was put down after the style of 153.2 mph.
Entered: 51 mph
